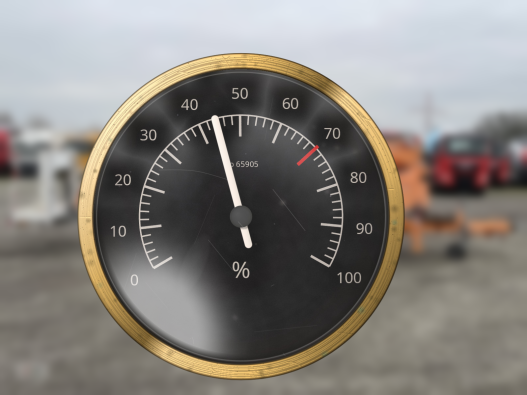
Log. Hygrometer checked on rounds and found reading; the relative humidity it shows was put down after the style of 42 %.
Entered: 44 %
